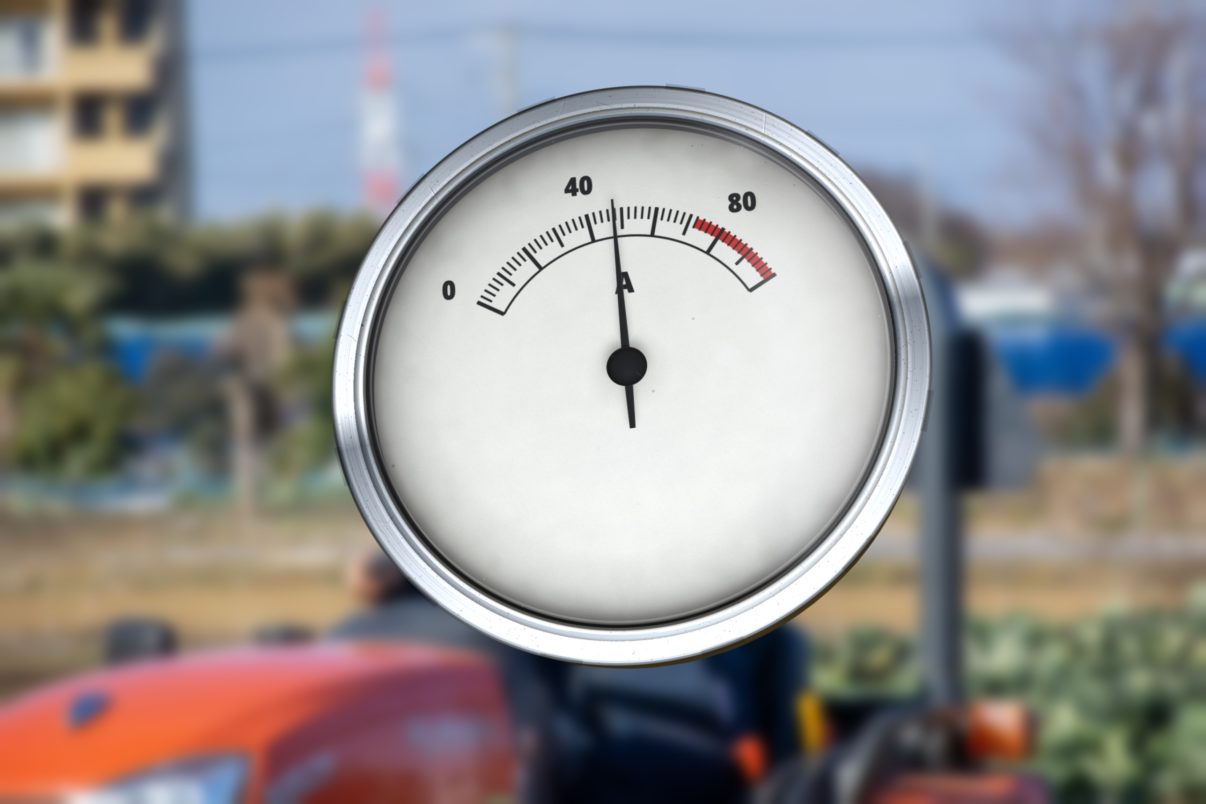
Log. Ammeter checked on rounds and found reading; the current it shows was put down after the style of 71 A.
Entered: 48 A
